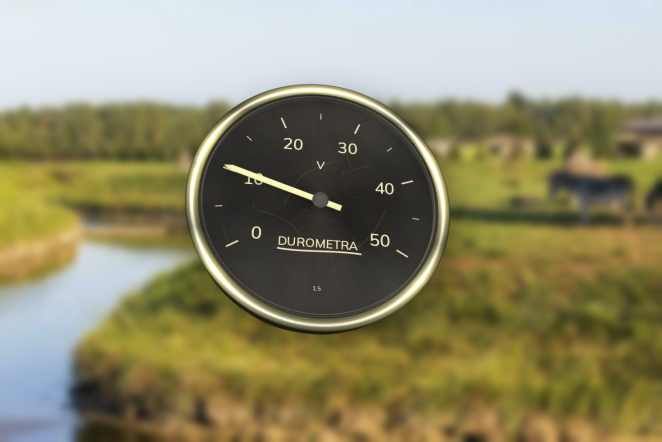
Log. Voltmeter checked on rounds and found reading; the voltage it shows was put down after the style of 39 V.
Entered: 10 V
